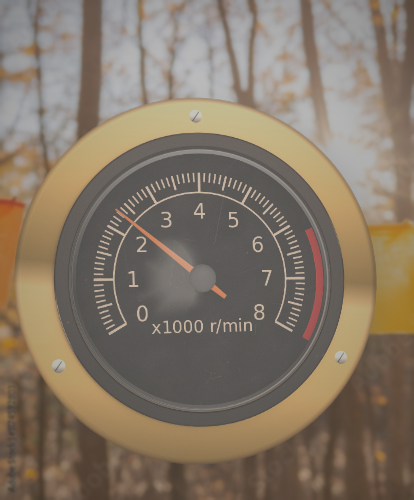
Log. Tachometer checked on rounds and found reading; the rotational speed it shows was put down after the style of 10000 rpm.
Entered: 2300 rpm
